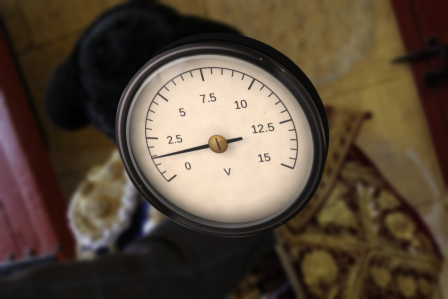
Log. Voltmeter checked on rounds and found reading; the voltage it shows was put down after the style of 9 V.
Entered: 1.5 V
